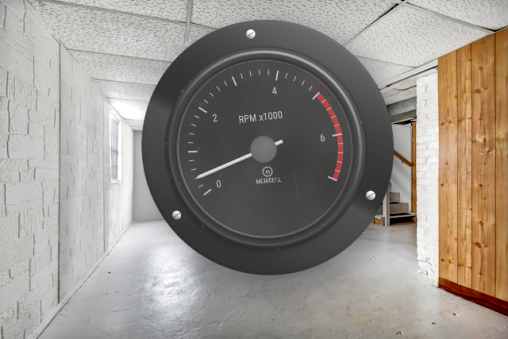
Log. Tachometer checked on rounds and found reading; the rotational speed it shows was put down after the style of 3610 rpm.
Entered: 400 rpm
